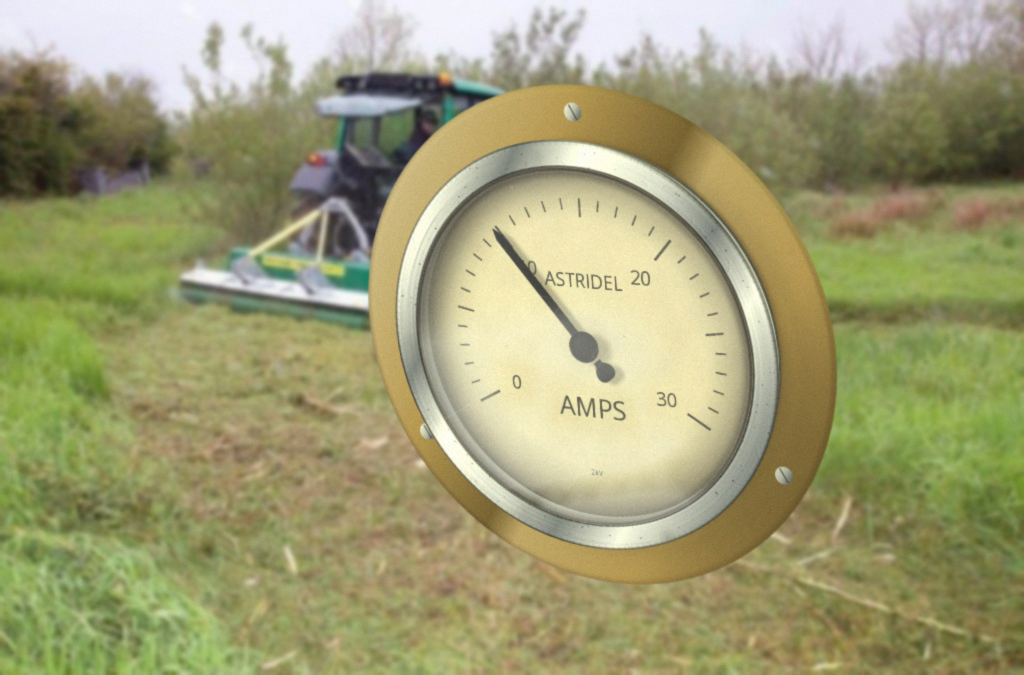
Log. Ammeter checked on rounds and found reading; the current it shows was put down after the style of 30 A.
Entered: 10 A
